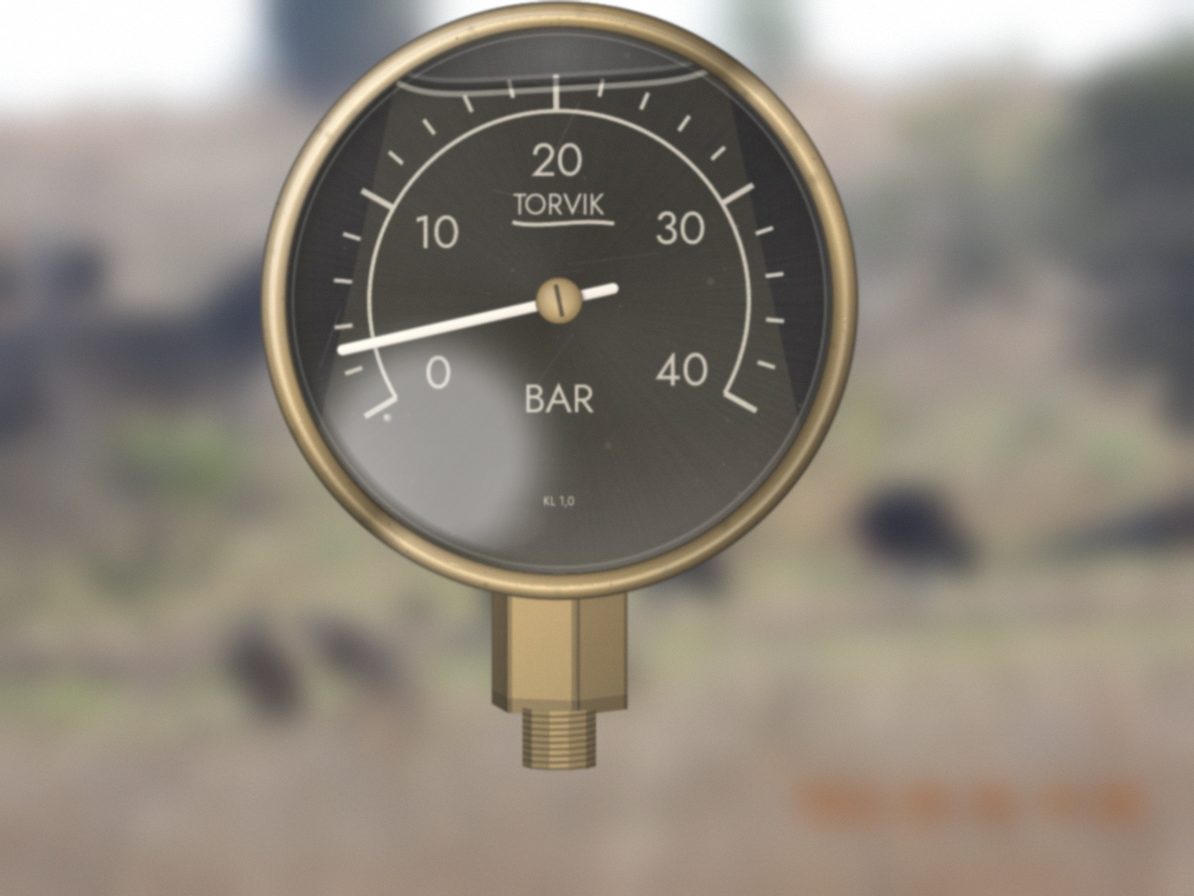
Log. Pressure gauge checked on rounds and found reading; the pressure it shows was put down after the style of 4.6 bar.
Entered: 3 bar
